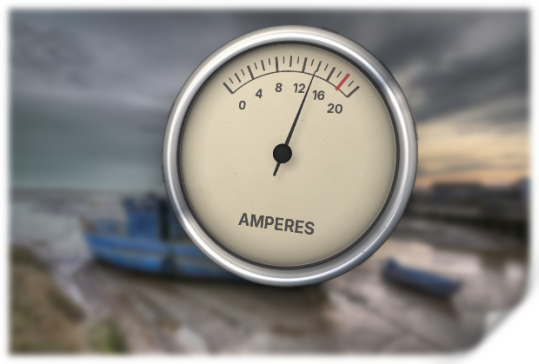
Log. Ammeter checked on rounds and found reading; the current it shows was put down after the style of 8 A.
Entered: 14 A
